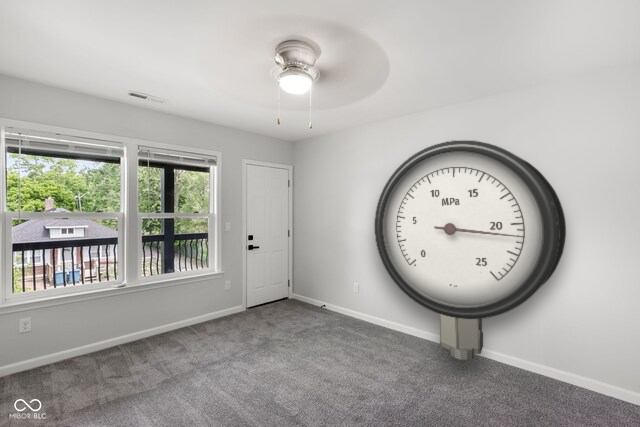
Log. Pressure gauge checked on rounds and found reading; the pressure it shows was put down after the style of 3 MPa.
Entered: 21 MPa
